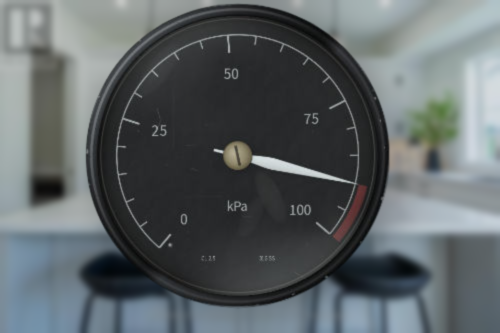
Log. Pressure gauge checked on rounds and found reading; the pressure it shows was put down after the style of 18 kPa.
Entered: 90 kPa
